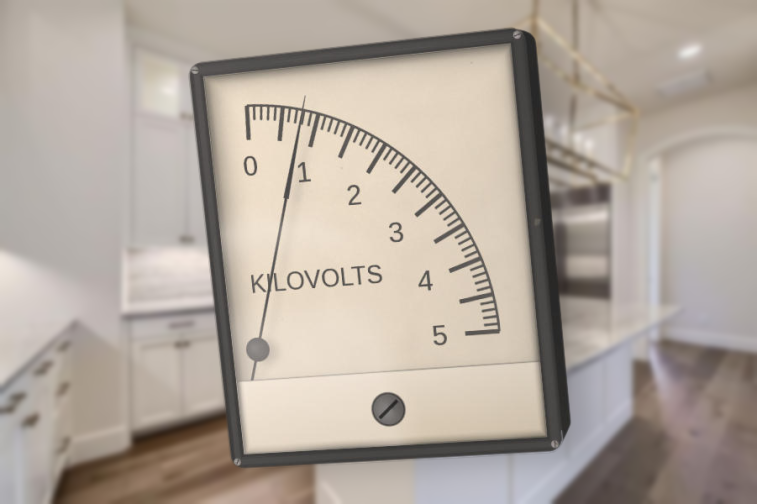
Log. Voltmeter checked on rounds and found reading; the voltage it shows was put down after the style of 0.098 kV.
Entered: 0.8 kV
